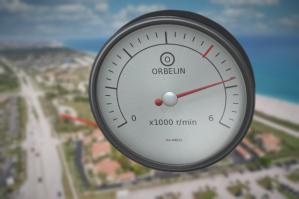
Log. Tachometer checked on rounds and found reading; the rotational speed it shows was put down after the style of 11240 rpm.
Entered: 4800 rpm
